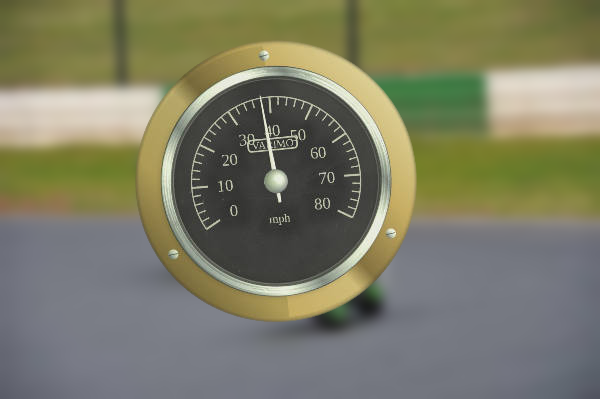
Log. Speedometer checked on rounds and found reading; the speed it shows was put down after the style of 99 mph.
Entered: 38 mph
